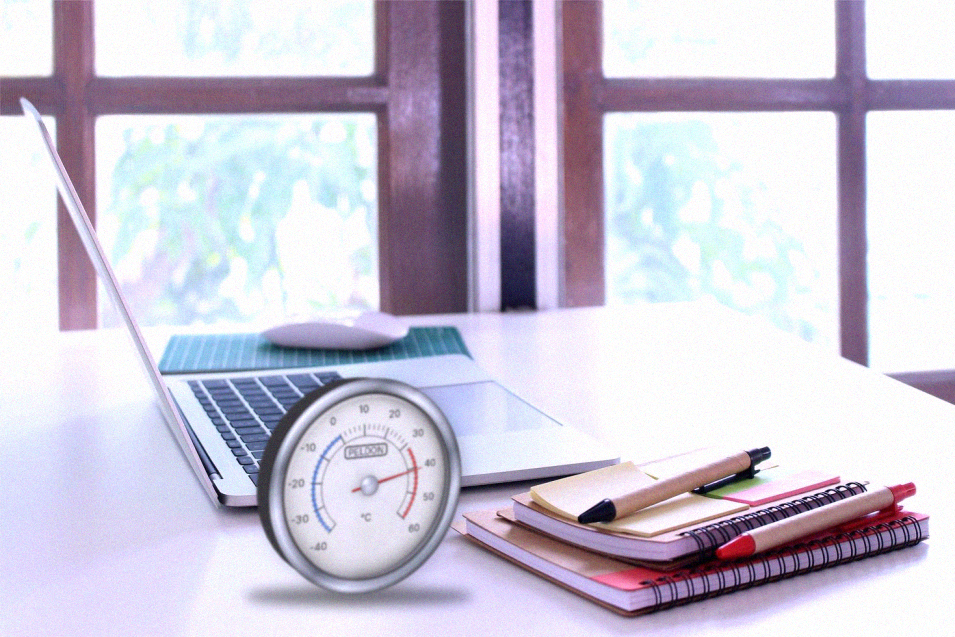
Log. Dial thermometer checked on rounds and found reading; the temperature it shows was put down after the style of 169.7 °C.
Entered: 40 °C
